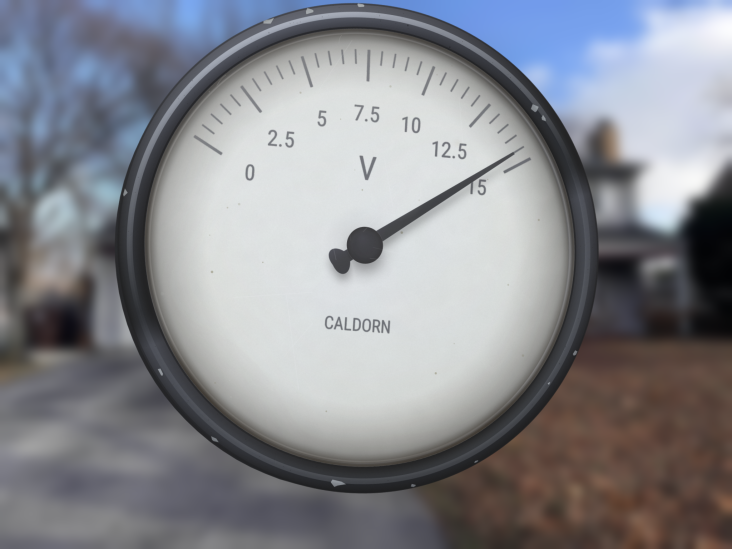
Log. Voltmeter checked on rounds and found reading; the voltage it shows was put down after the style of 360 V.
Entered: 14.5 V
